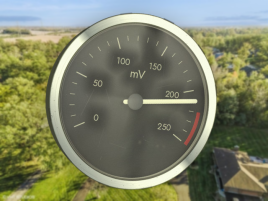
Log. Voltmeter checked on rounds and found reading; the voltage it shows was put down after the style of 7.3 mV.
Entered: 210 mV
